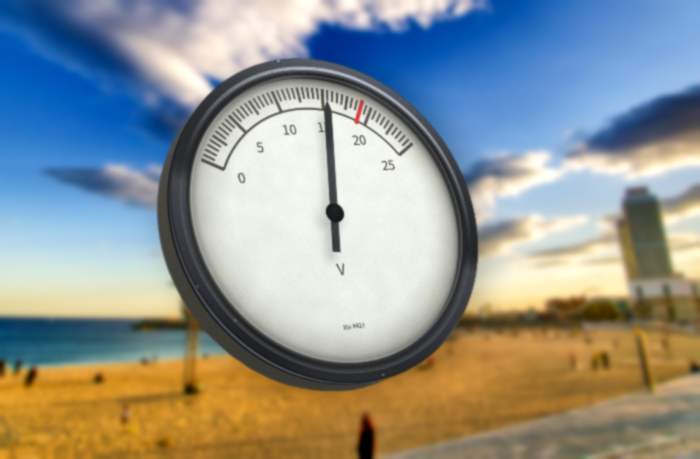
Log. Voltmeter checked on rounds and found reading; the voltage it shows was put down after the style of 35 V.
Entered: 15 V
